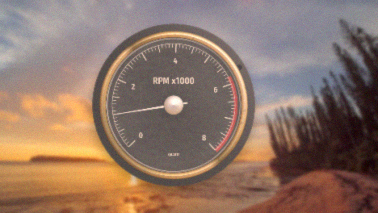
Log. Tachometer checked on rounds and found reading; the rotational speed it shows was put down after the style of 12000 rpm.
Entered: 1000 rpm
